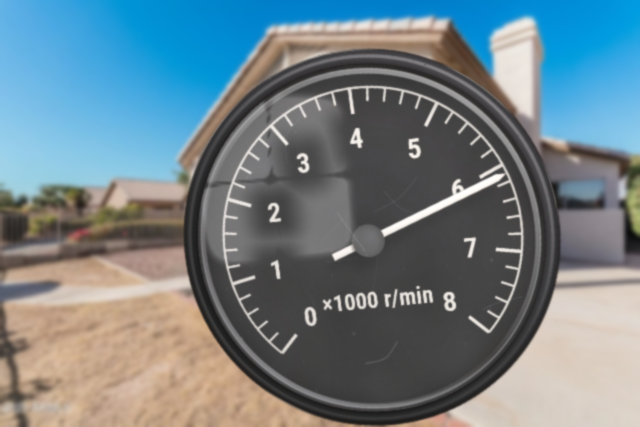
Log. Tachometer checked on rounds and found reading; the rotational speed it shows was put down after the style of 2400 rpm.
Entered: 6100 rpm
